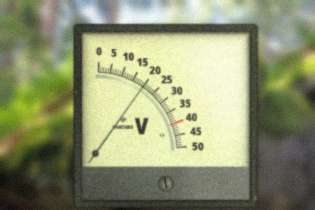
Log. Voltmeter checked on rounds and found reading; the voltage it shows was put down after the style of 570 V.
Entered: 20 V
